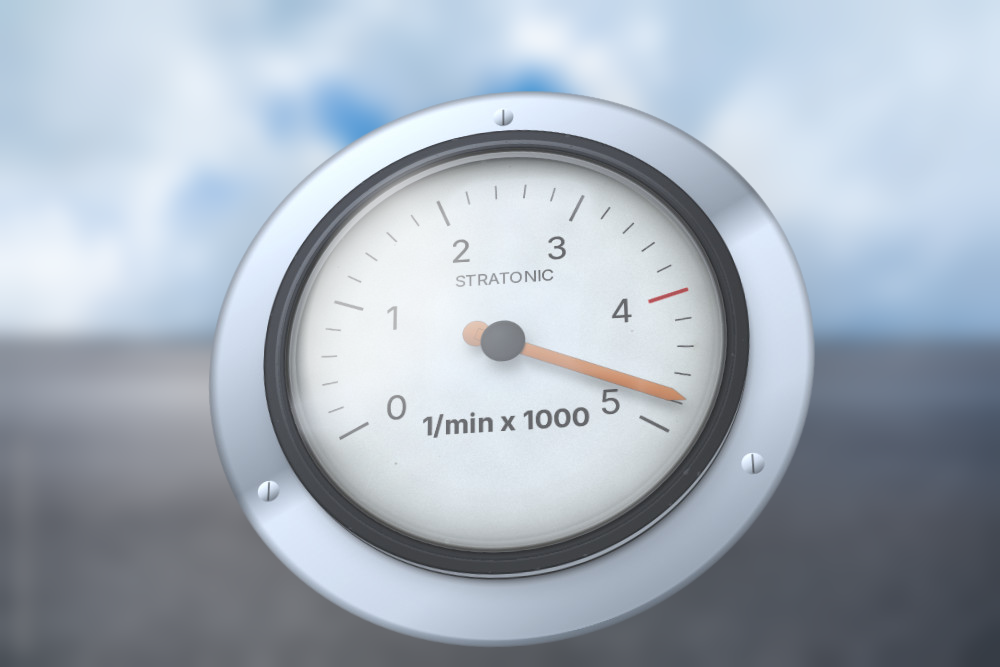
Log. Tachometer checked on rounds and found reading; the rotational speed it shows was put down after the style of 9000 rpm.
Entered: 4800 rpm
